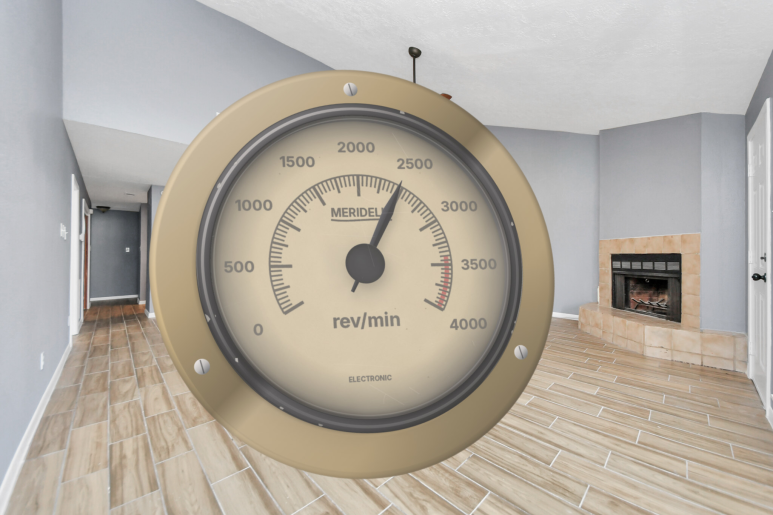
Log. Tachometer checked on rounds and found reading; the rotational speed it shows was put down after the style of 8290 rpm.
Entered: 2450 rpm
